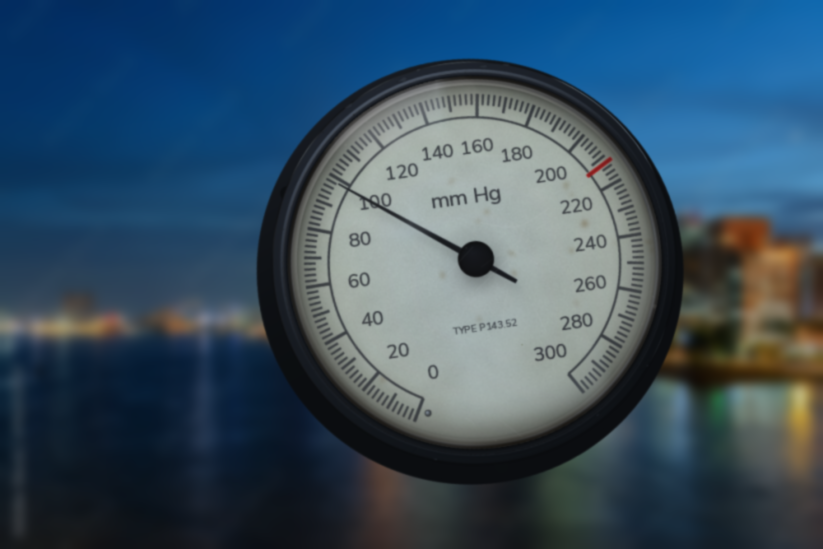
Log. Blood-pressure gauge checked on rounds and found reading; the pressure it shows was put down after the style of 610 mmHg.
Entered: 98 mmHg
